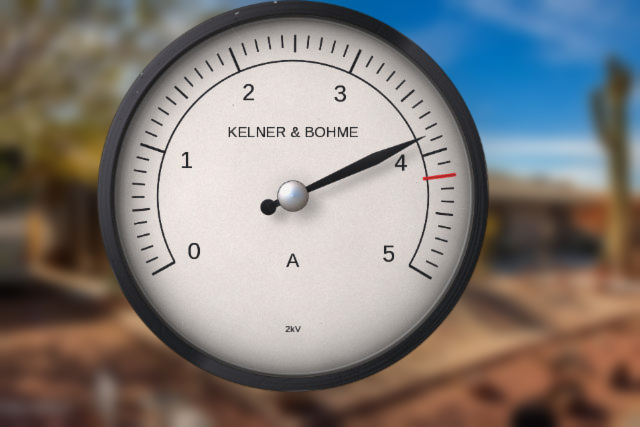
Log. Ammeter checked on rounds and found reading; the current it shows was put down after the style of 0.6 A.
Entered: 3.85 A
